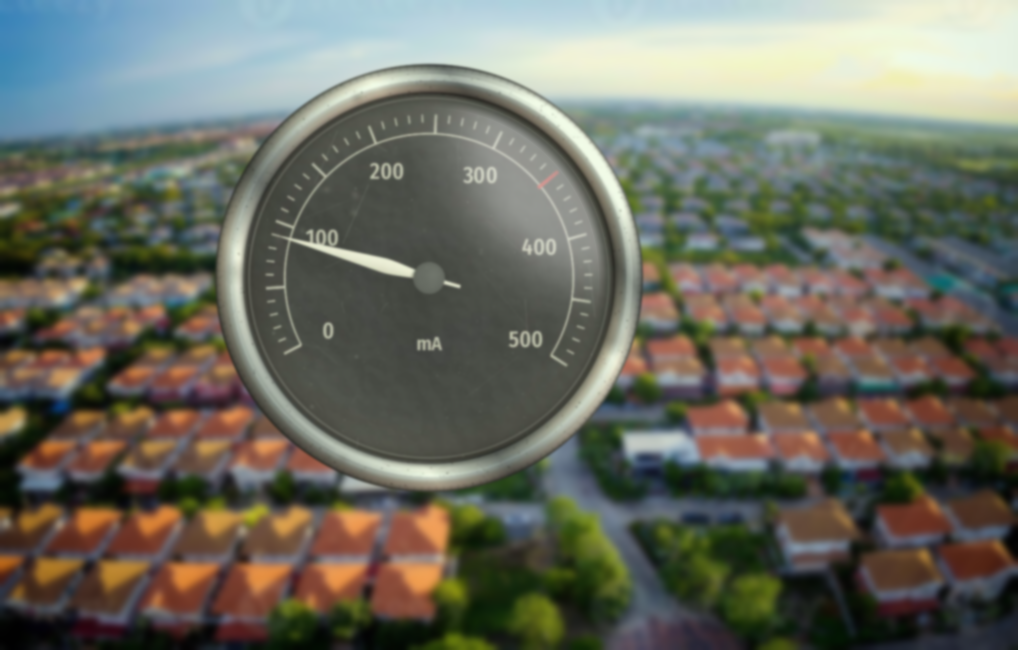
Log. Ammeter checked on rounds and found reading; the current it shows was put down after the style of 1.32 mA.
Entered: 90 mA
